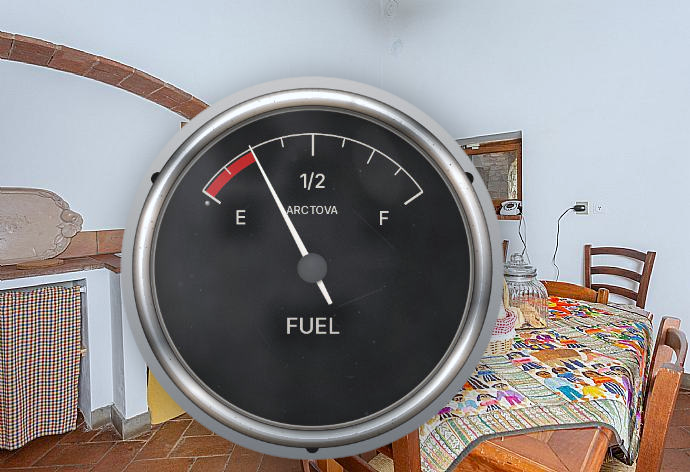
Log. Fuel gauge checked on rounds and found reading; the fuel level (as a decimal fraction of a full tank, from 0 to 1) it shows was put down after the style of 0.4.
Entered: 0.25
